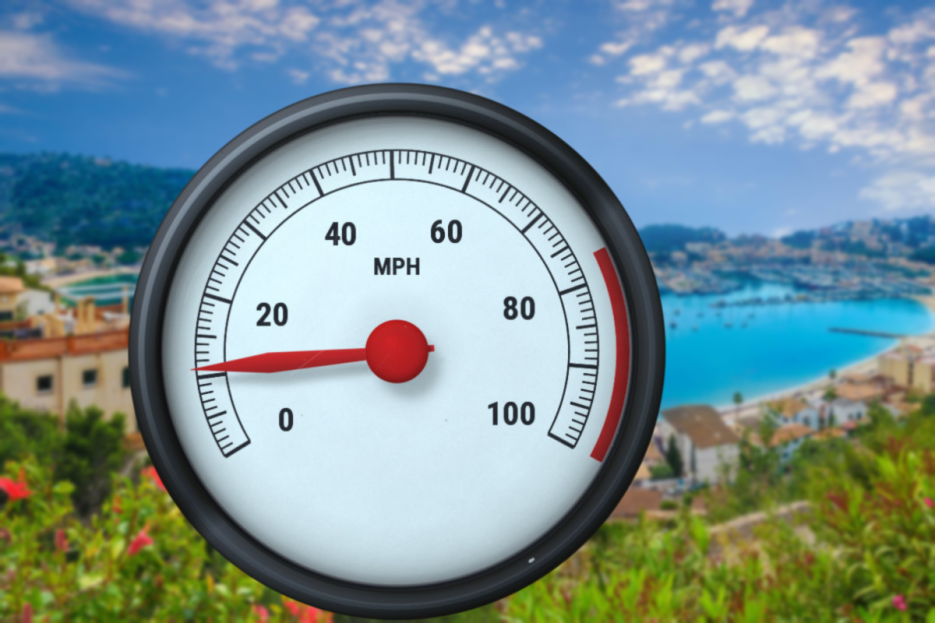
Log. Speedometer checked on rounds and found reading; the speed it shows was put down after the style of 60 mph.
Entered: 11 mph
